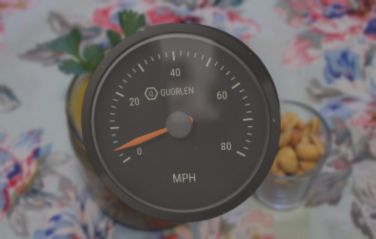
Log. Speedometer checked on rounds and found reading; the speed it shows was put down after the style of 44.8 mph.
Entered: 4 mph
